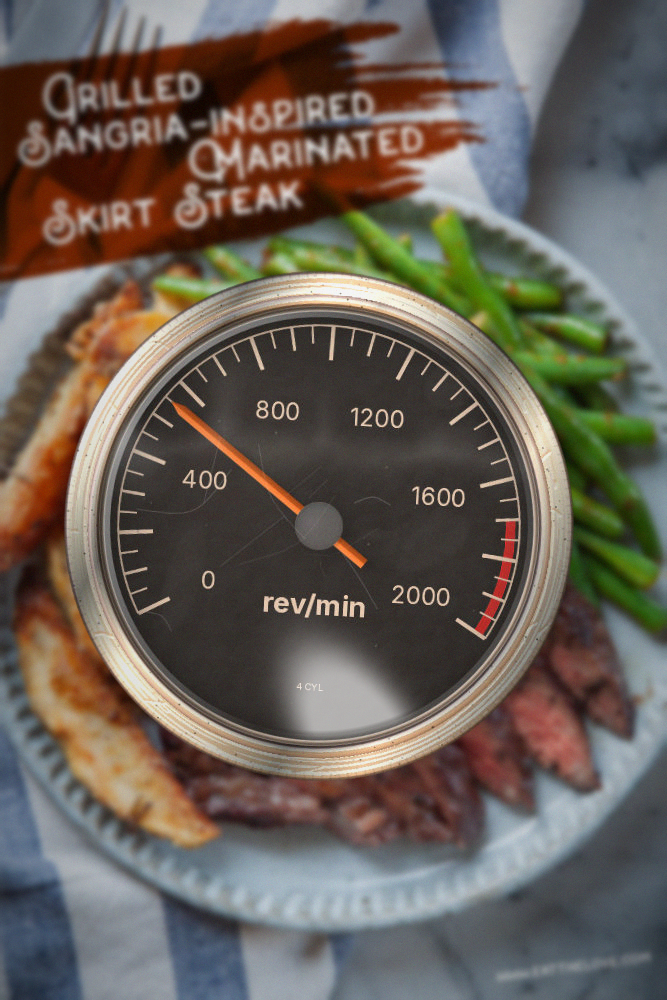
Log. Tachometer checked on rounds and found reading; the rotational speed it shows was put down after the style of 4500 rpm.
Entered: 550 rpm
